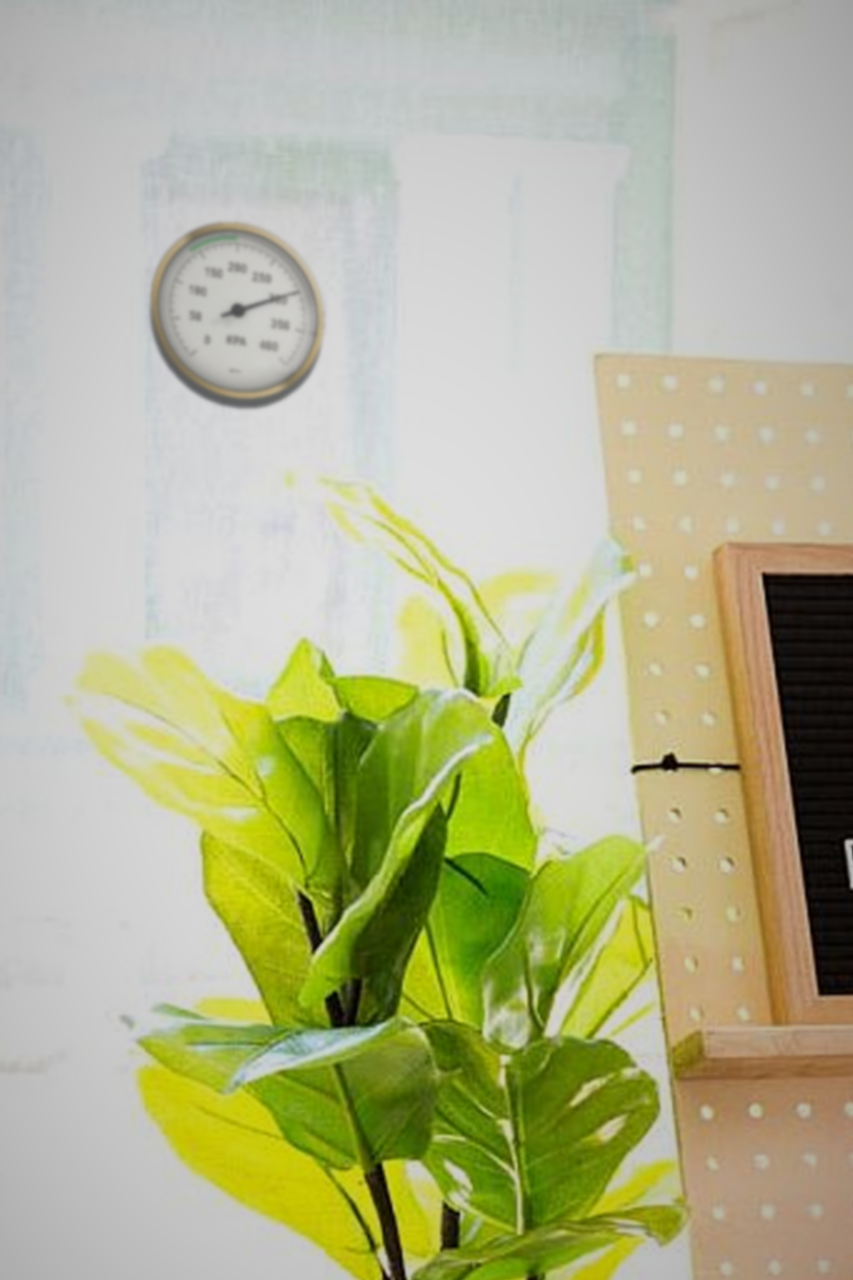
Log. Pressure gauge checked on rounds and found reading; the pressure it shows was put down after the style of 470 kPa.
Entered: 300 kPa
